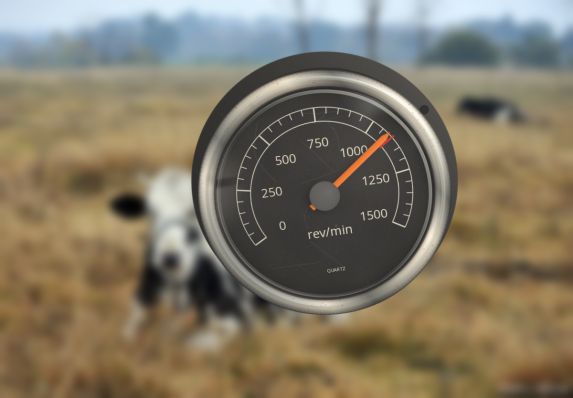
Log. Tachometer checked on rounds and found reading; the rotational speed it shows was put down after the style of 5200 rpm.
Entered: 1075 rpm
